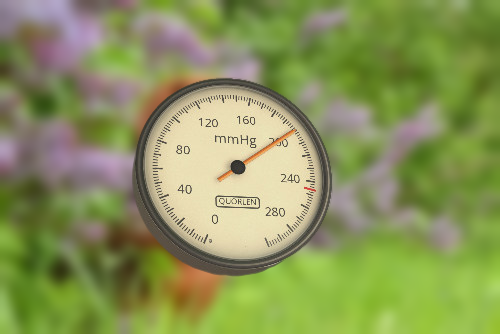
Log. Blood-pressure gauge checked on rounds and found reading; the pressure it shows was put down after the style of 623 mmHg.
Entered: 200 mmHg
